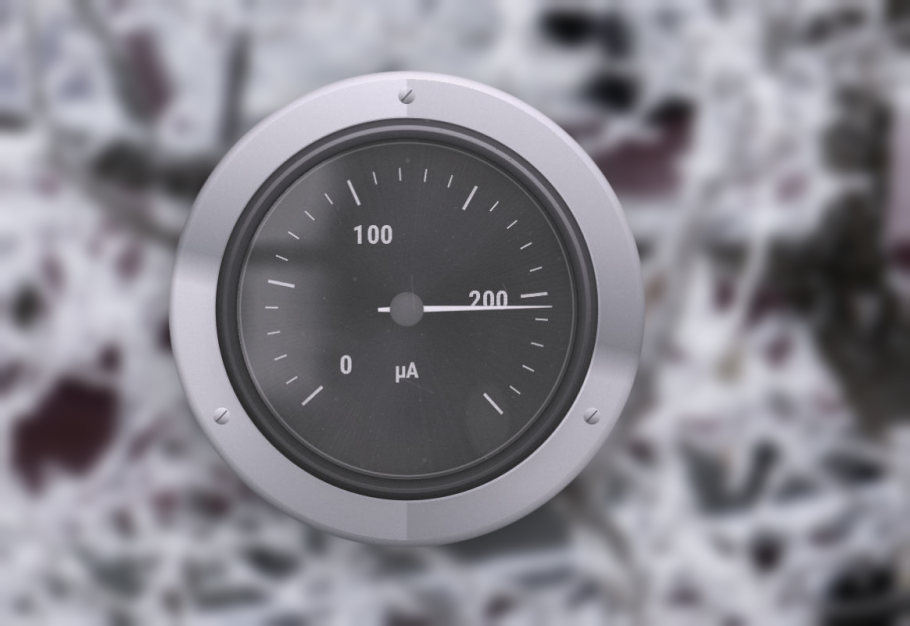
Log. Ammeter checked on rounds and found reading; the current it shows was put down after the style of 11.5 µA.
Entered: 205 µA
